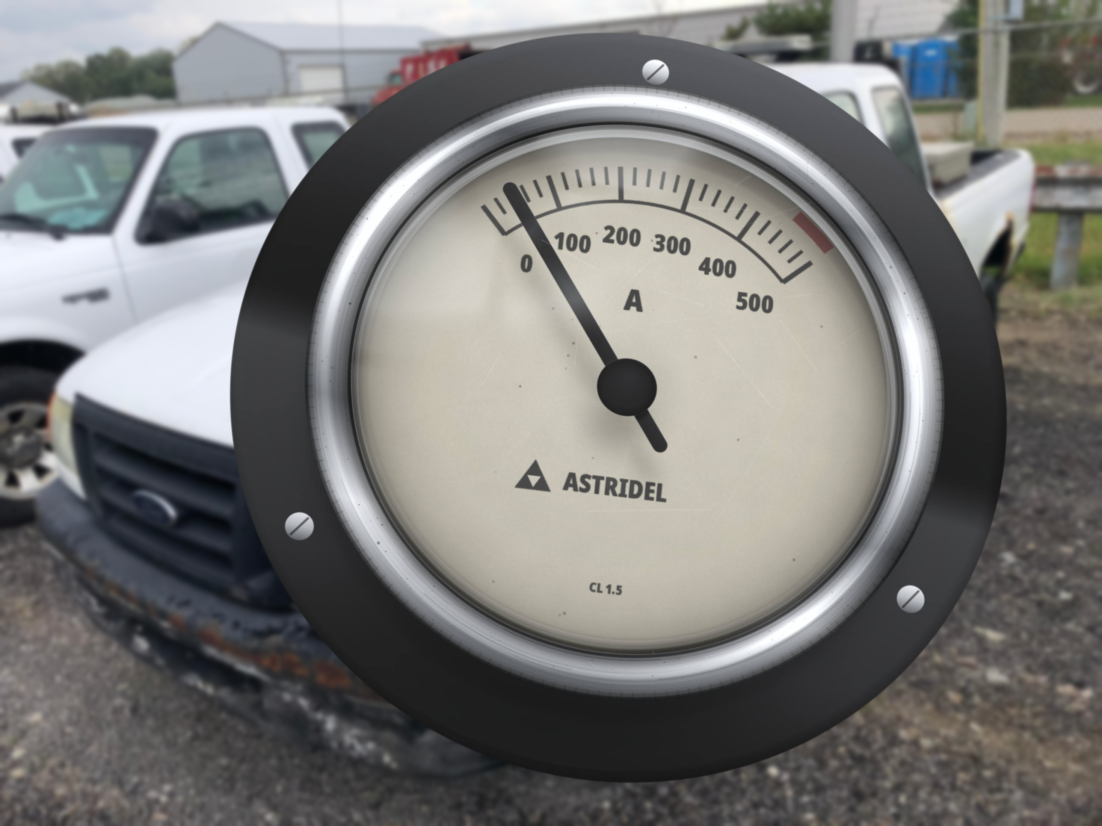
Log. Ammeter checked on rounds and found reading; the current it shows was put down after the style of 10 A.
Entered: 40 A
